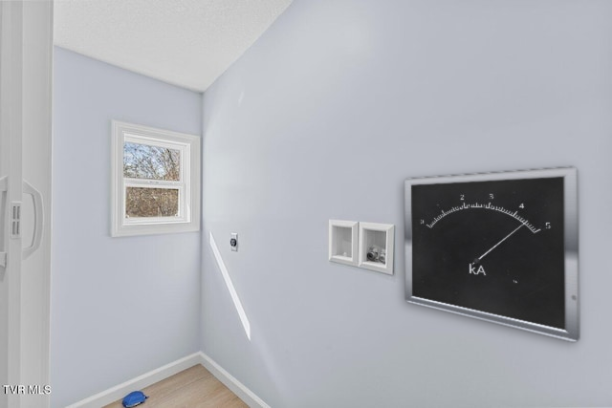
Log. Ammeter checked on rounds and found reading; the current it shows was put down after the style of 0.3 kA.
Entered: 4.5 kA
